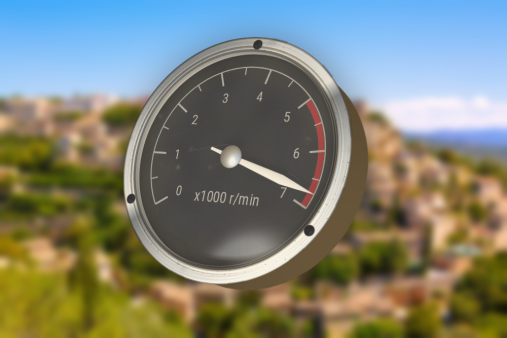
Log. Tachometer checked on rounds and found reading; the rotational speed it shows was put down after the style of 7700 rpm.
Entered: 6750 rpm
